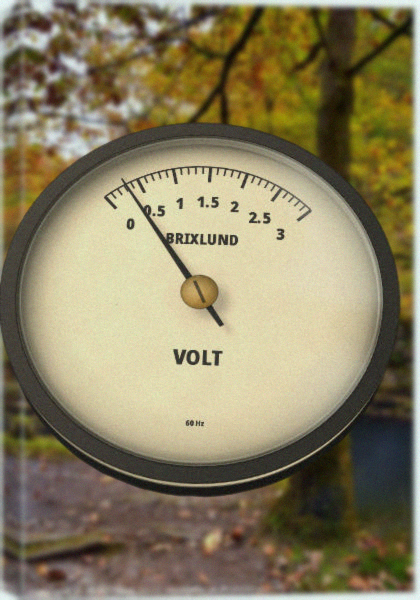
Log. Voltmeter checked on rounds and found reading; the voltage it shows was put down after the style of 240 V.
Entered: 0.3 V
